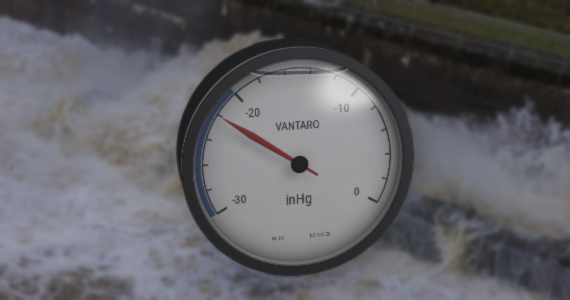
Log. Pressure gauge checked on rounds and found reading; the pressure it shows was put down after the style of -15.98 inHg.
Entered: -22 inHg
